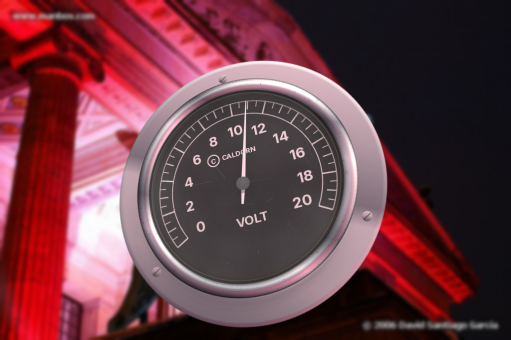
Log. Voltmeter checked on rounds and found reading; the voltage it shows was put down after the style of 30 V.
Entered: 11 V
